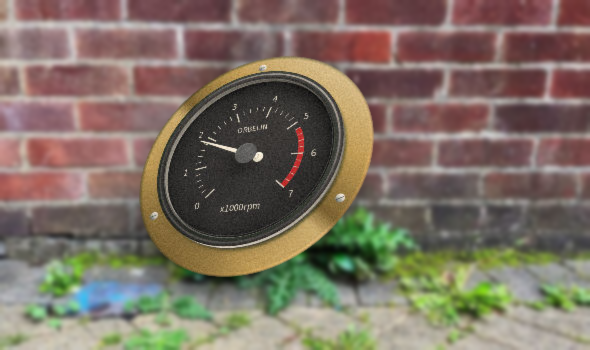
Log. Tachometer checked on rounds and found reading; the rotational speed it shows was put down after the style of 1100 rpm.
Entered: 1800 rpm
